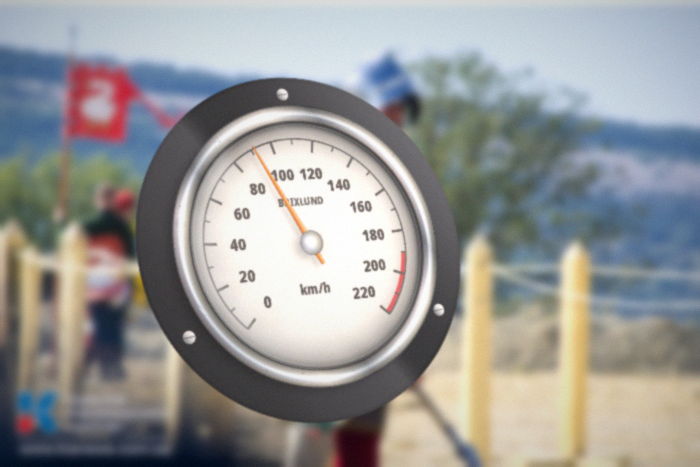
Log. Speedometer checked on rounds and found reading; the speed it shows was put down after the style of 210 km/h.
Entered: 90 km/h
